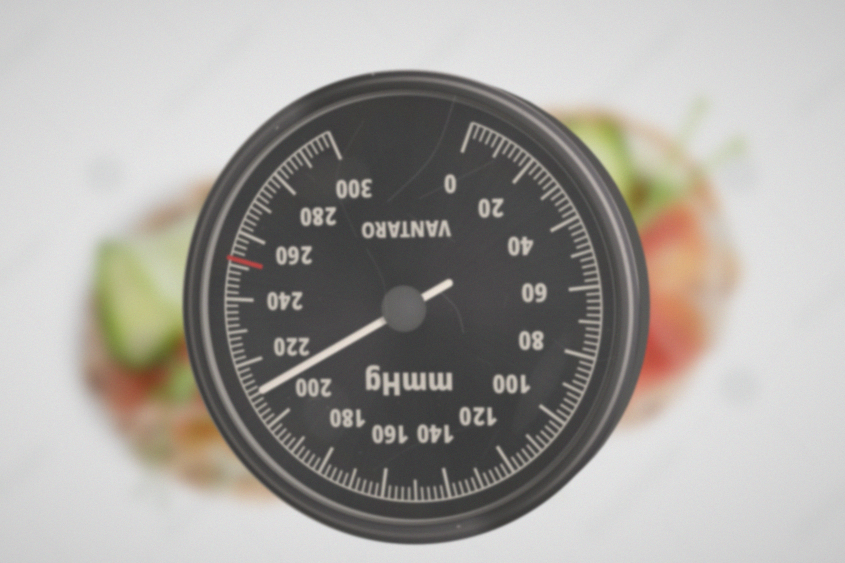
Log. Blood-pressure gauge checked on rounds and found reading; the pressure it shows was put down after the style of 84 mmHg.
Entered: 210 mmHg
